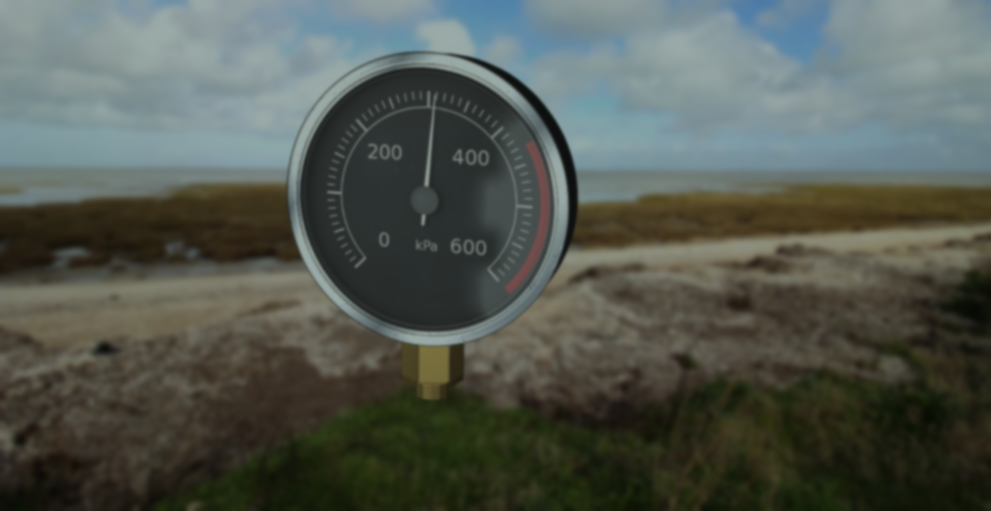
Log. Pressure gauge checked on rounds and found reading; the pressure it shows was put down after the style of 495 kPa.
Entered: 310 kPa
